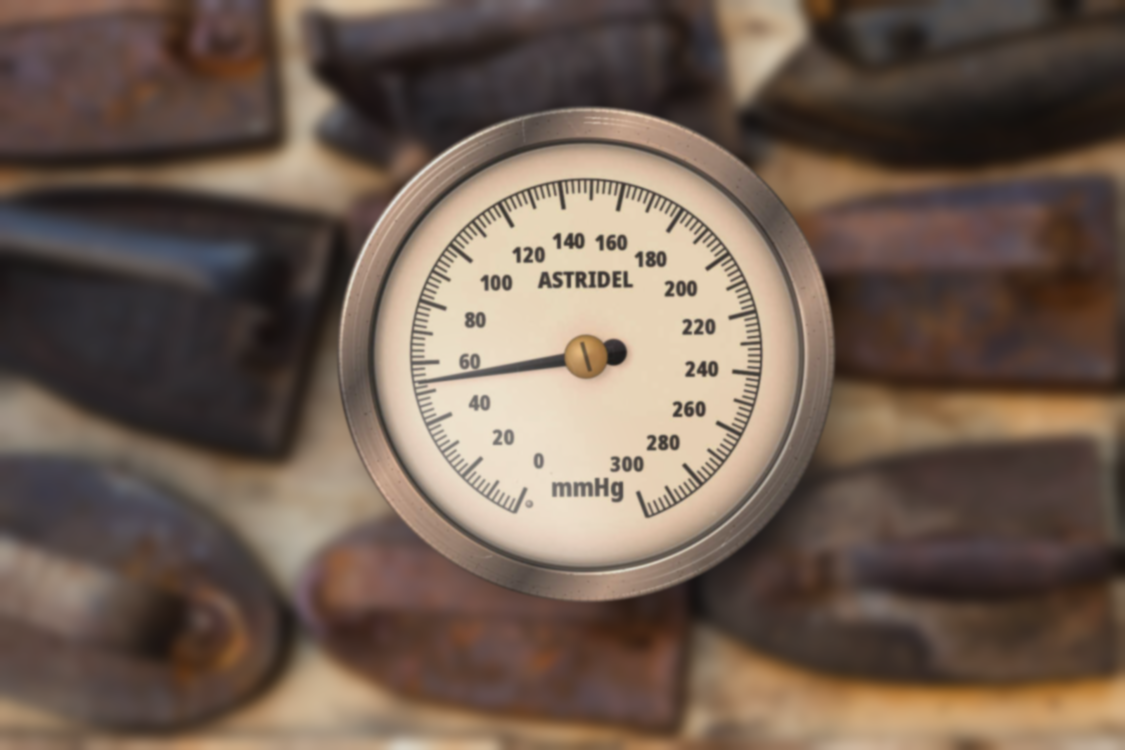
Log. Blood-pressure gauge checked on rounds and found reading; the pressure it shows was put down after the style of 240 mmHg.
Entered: 54 mmHg
